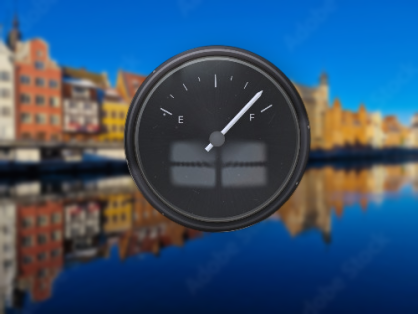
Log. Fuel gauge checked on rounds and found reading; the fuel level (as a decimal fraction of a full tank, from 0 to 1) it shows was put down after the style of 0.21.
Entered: 0.875
